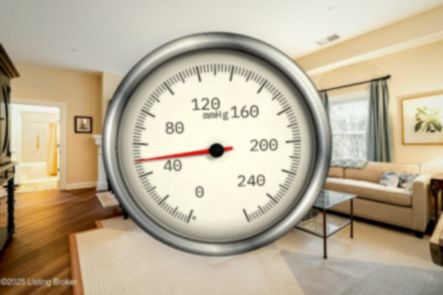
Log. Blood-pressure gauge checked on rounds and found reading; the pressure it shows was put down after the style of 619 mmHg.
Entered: 50 mmHg
